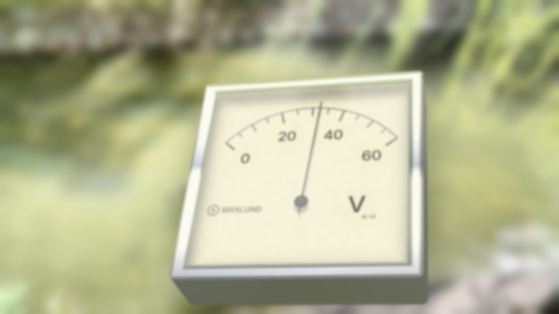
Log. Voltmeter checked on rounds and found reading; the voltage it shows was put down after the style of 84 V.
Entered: 32.5 V
